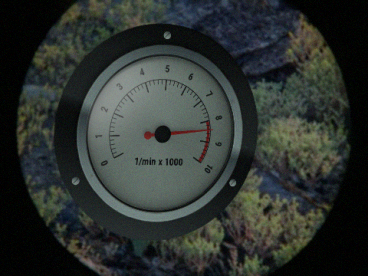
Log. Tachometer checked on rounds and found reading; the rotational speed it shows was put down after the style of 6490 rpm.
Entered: 8400 rpm
